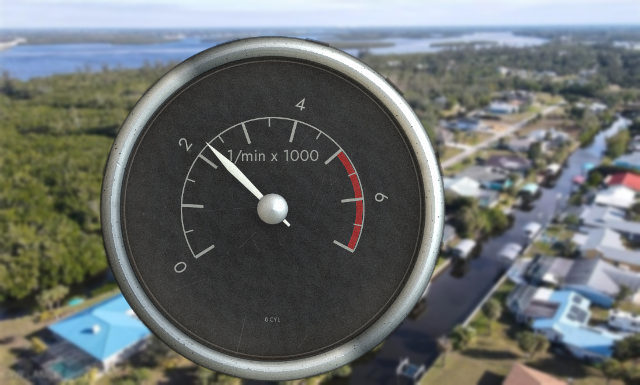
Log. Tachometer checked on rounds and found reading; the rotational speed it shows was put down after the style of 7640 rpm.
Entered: 2250 rpm
